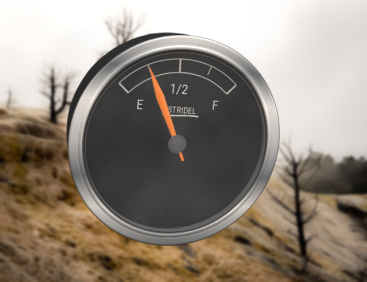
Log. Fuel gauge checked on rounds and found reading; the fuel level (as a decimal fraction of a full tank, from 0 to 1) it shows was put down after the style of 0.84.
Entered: 0.25
